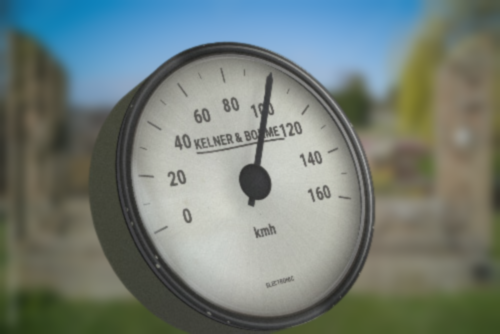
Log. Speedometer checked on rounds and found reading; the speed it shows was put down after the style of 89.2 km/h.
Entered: 100 km/h
